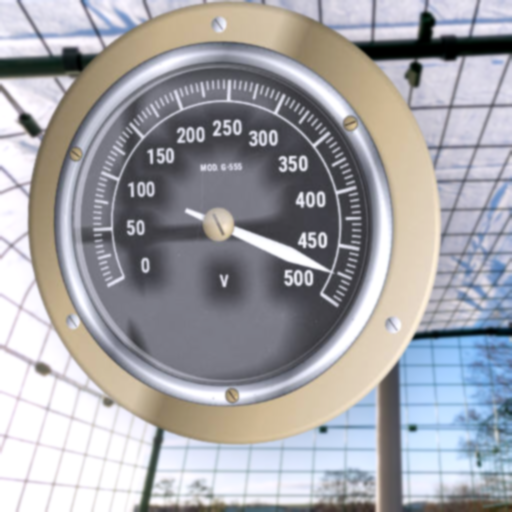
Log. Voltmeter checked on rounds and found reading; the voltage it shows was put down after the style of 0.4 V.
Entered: 475 V
